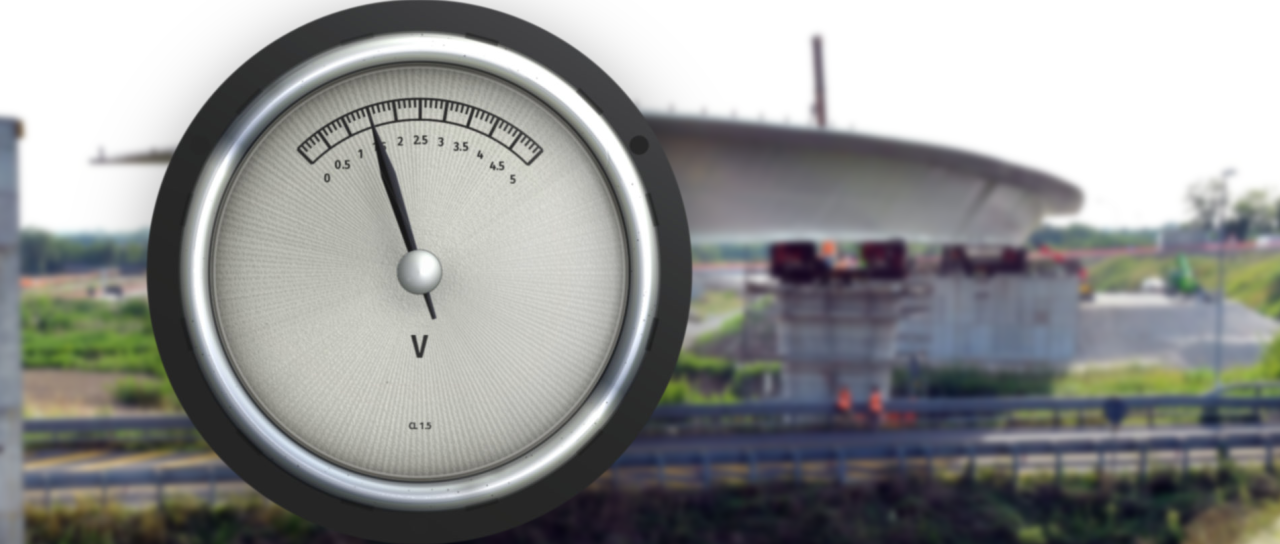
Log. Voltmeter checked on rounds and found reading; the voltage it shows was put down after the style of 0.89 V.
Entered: 1.5 V
